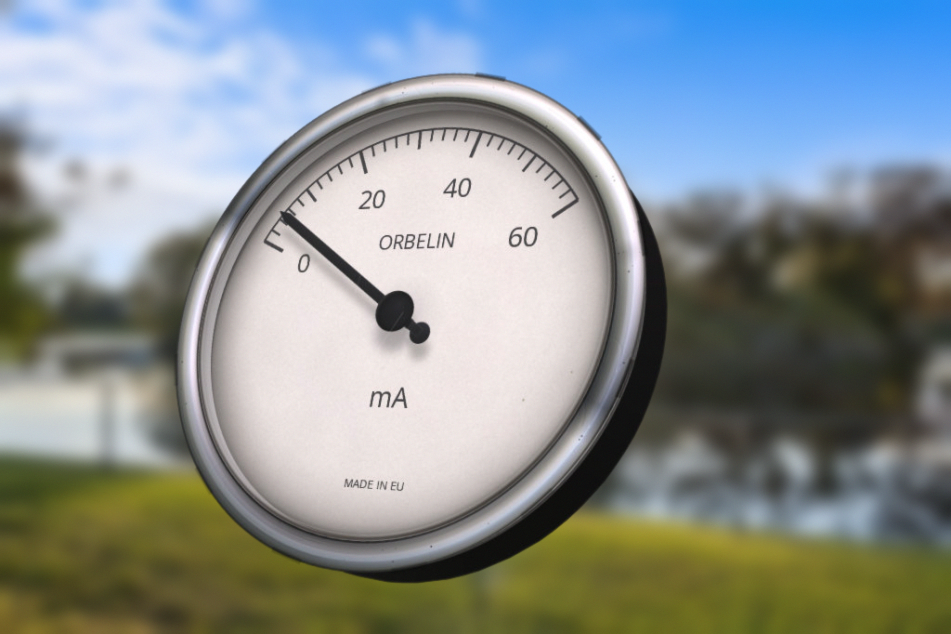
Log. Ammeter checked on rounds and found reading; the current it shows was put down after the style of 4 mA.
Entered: 5 mA
